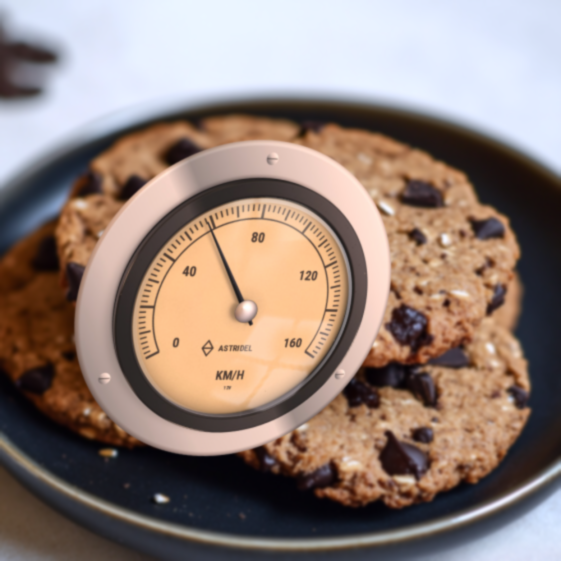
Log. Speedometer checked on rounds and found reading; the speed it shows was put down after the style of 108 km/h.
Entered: 58 km/h
